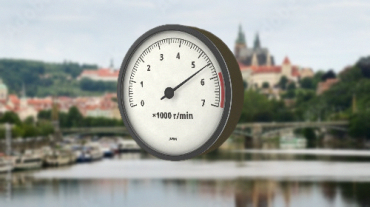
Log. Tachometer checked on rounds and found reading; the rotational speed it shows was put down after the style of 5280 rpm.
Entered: 5500 rpm
